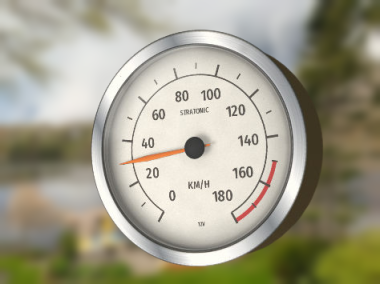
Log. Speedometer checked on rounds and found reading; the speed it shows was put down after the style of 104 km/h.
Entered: 30 km/h
